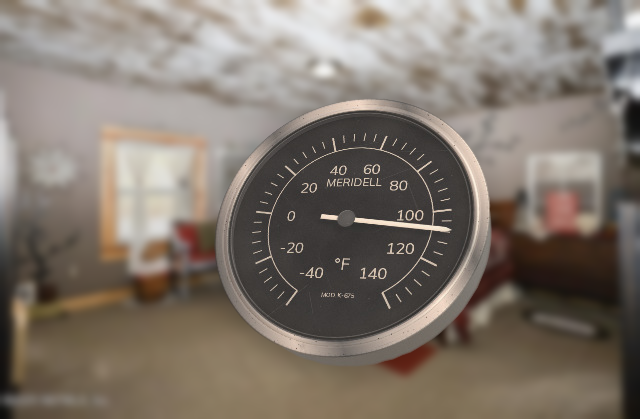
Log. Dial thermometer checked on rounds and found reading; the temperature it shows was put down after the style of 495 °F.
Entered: 108 °F
